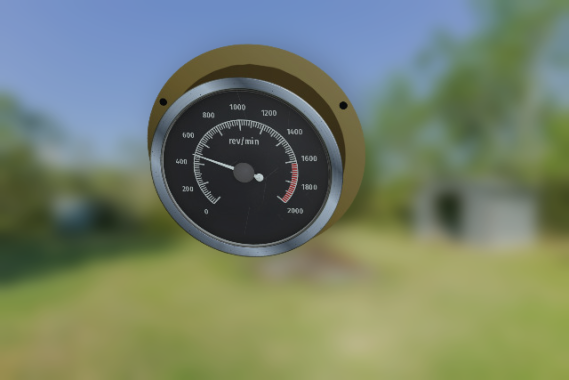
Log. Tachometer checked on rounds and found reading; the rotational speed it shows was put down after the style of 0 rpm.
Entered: 500 rpm
